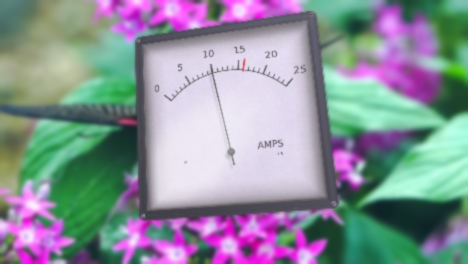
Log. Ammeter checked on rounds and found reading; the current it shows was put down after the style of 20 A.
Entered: 10 A
